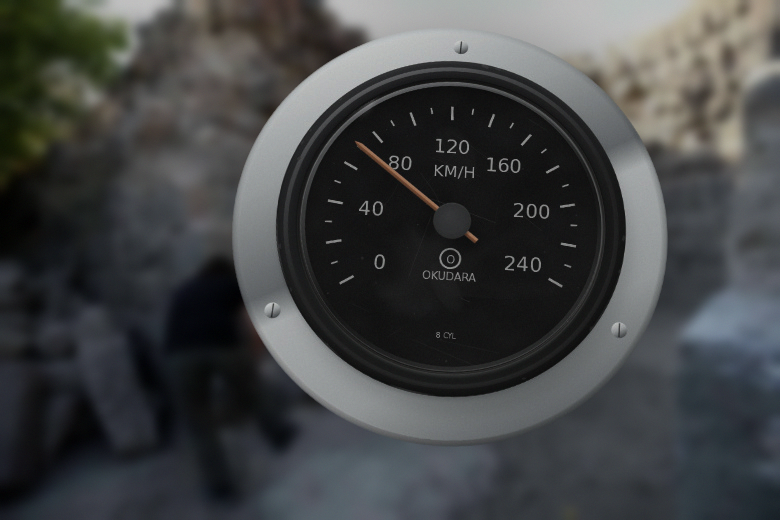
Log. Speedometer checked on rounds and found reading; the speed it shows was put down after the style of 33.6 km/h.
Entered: 70 km/h
